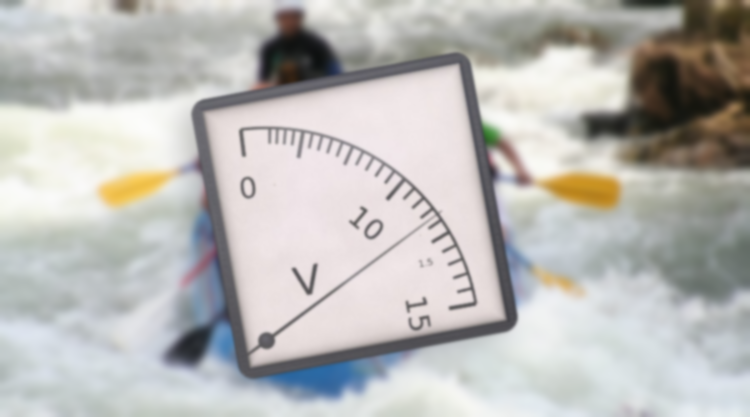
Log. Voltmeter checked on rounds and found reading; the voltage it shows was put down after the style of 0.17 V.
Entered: 11.75 V
